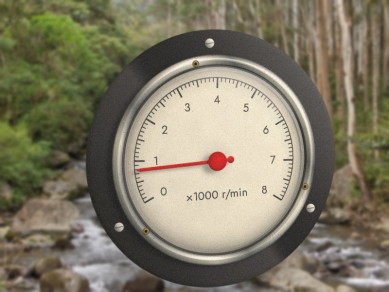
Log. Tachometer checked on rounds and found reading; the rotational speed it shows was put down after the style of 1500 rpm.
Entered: 800 rpm
